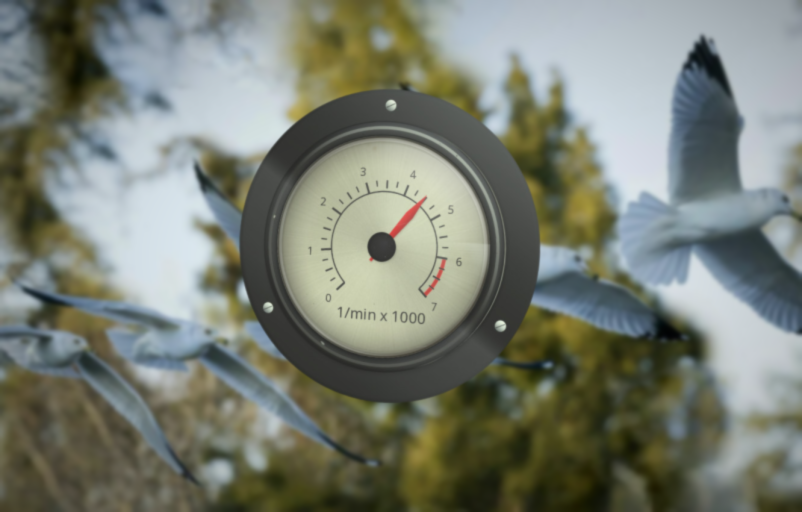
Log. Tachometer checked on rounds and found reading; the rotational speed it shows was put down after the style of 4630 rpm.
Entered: 4500 rpm
